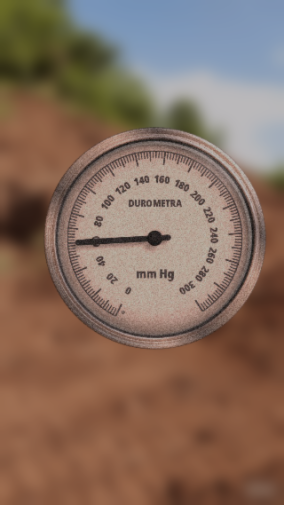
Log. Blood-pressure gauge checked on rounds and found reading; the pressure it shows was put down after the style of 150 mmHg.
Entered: 60 mmHg
